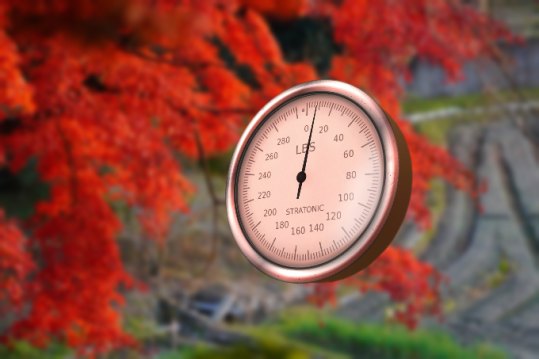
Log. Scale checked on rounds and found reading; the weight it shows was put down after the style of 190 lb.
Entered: 10 lb
